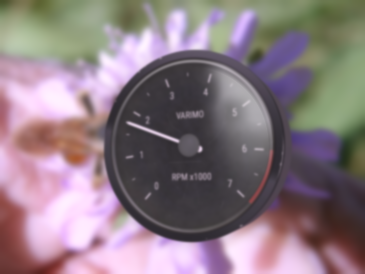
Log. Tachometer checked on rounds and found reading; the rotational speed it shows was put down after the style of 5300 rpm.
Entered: 1750 rpm
